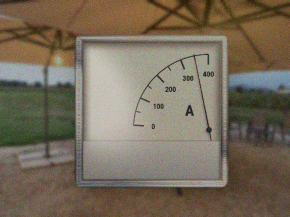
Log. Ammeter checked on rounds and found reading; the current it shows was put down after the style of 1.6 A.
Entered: 350 A
